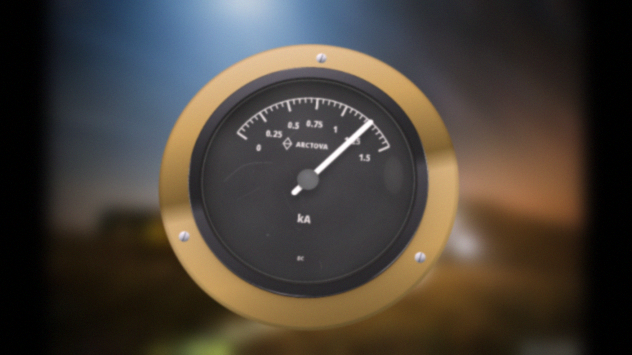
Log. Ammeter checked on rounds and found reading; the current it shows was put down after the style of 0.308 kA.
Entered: 1.25 kA
